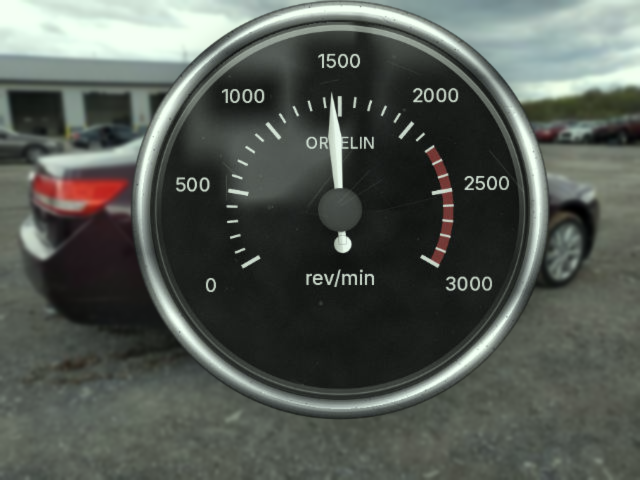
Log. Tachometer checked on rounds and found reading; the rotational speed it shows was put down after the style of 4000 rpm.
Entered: 1450 rpm
